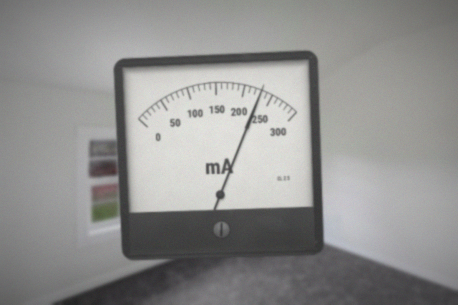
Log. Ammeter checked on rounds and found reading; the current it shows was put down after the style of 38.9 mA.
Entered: 230 mA
